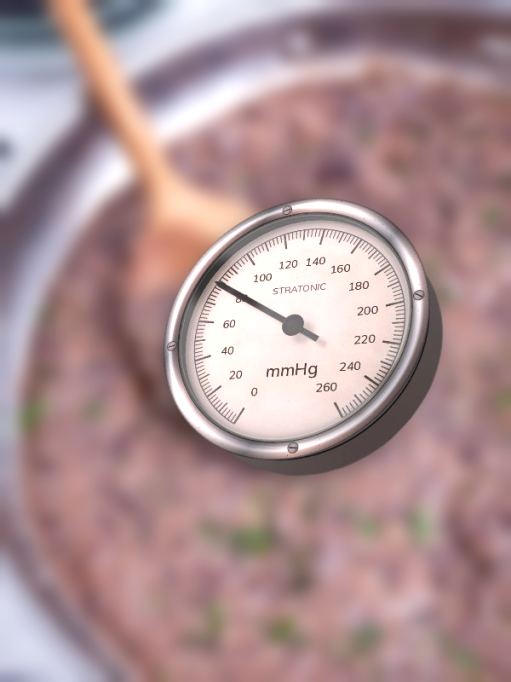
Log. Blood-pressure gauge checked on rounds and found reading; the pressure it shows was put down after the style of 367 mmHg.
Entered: 80 mmHg
